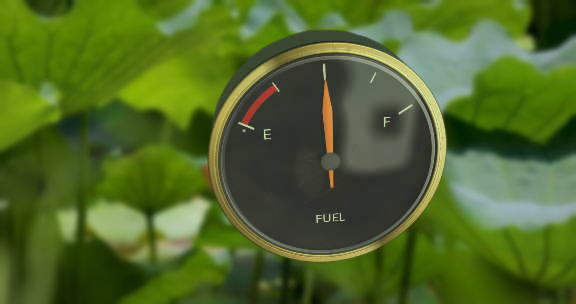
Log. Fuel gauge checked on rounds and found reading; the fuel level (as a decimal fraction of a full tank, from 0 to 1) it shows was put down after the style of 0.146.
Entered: 0.5
